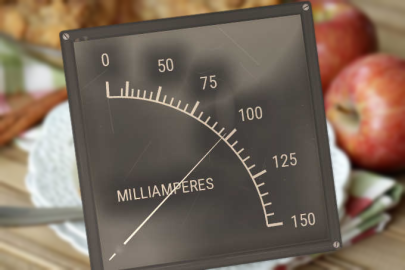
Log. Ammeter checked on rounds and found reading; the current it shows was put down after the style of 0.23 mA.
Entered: 97.5 mA
